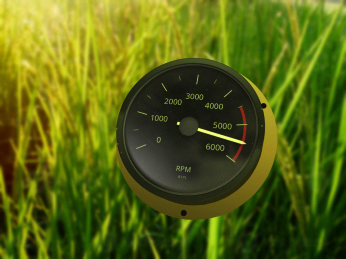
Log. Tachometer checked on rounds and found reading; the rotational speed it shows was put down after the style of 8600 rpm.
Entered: 5500 rpm
